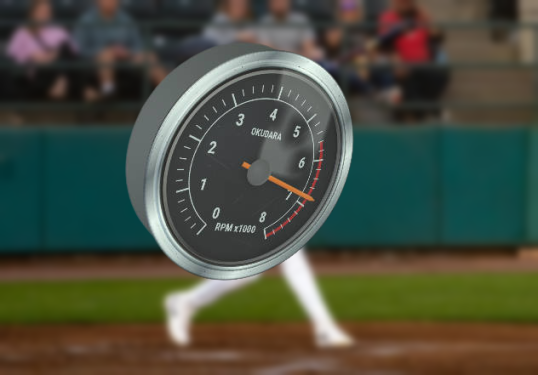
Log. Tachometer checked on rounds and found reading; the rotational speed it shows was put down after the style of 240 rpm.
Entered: 6800 rpm
